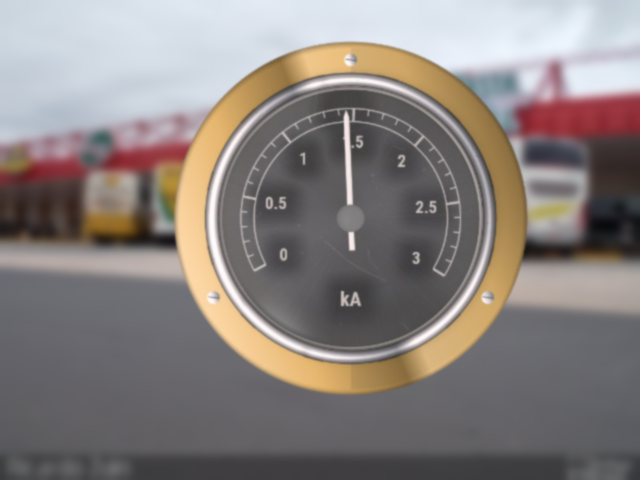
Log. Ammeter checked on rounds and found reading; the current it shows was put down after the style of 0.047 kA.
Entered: 1.45 kA
